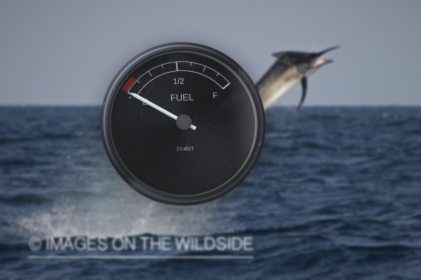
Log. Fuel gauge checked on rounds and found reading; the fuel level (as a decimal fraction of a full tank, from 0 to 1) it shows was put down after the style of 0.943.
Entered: 0
